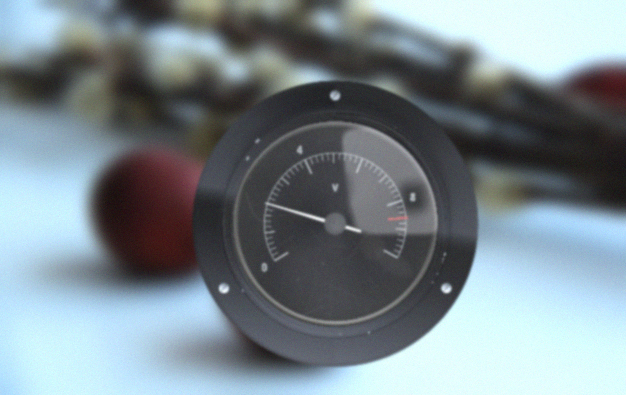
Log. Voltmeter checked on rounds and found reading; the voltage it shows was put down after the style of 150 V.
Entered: 2 V
